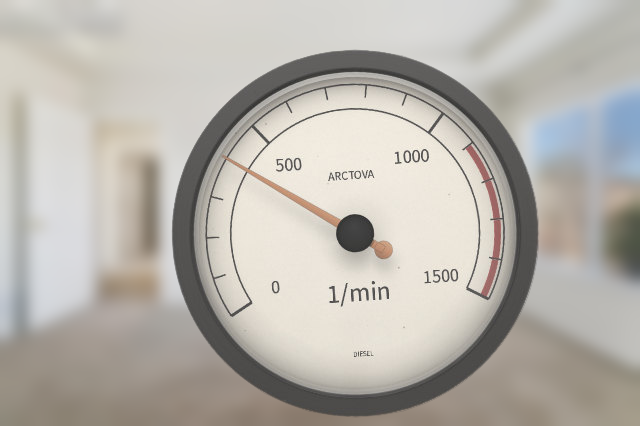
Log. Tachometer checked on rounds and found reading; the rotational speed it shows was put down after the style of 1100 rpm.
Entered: 400 rpm
